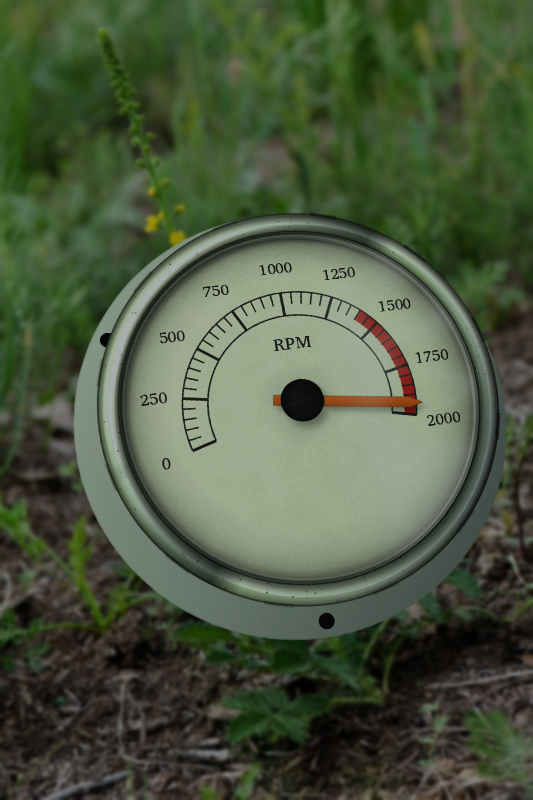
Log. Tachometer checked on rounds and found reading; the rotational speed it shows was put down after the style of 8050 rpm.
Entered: 1950 rpm
